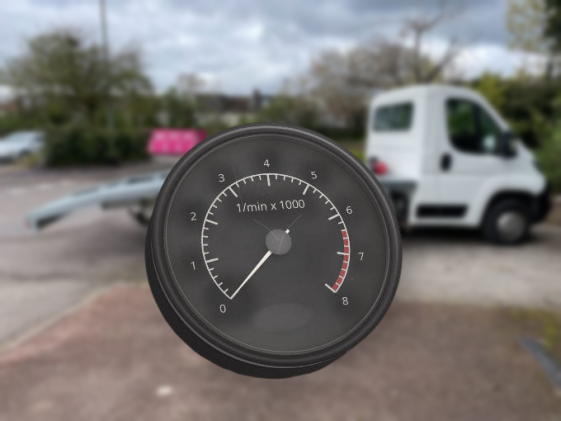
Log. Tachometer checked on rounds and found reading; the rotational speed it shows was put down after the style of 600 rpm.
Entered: 0 rpm
